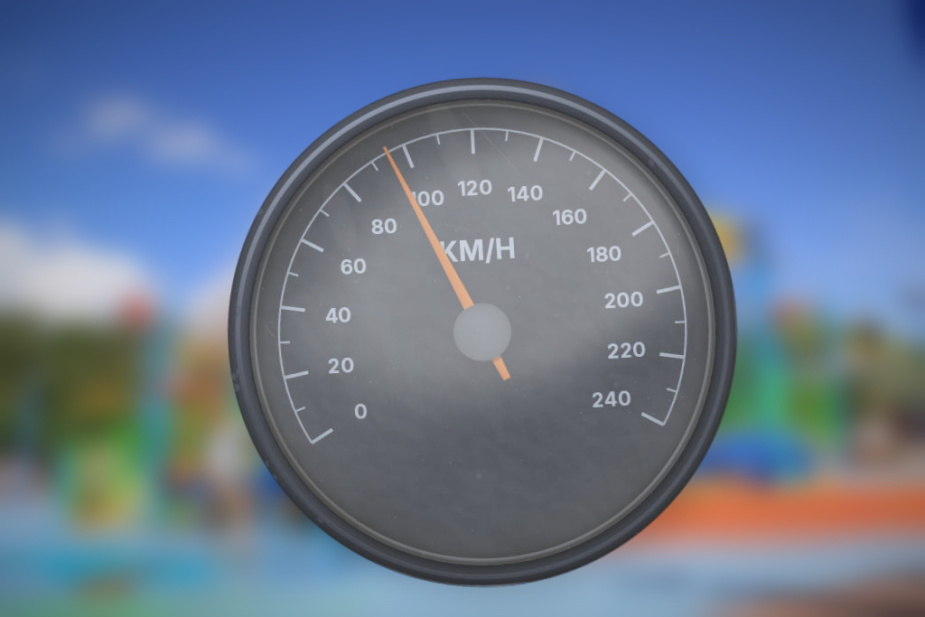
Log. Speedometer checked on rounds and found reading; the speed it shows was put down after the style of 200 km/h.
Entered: 95 km/h
